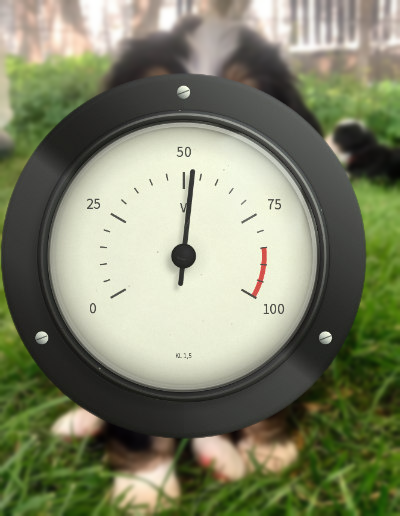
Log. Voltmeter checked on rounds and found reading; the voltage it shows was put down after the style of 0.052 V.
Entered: 52.5 V
